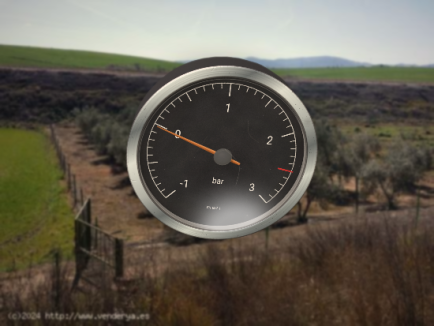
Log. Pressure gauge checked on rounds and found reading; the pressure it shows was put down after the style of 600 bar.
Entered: 0 bar
